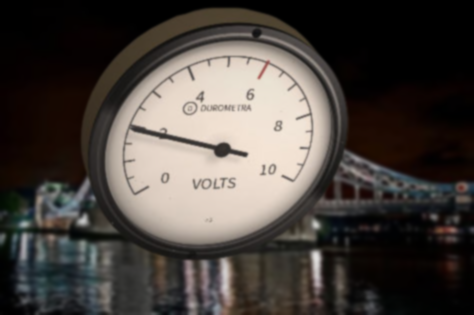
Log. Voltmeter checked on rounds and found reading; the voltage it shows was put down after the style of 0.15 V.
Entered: 2 V
